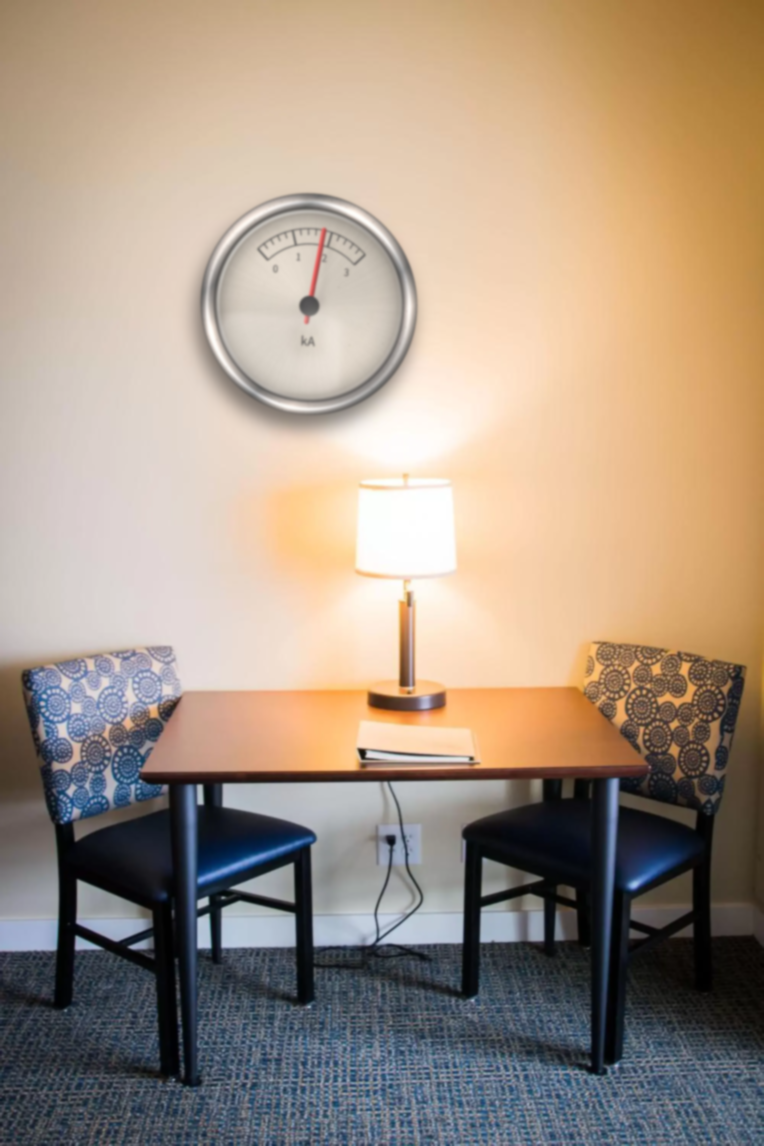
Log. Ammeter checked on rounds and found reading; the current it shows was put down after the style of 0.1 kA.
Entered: 1.8 kA
